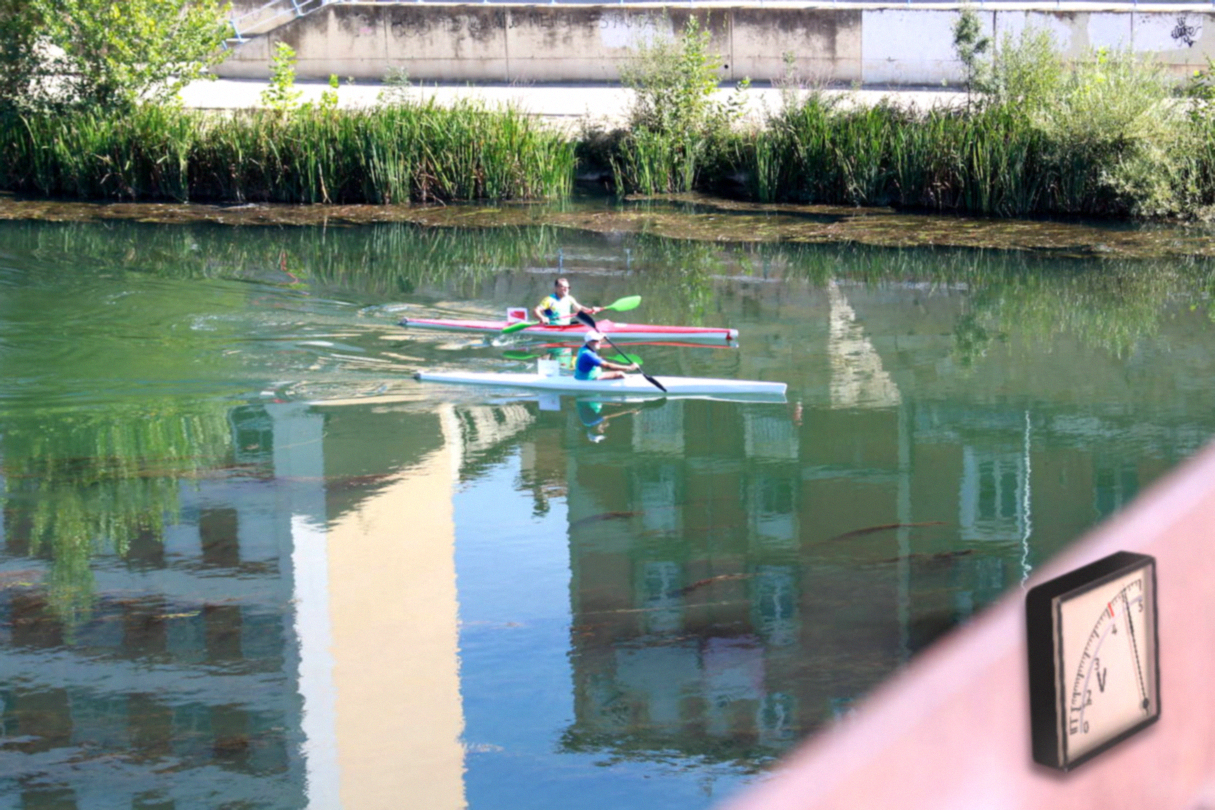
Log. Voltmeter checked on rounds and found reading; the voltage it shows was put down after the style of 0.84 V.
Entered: 4.5 V
